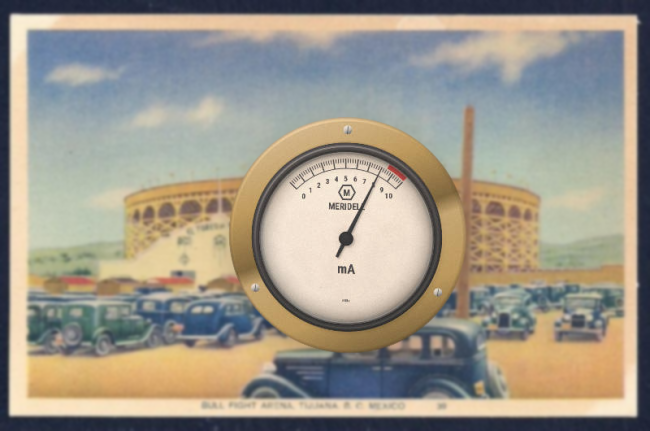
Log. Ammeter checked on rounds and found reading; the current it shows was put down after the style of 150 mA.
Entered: 8 mA
